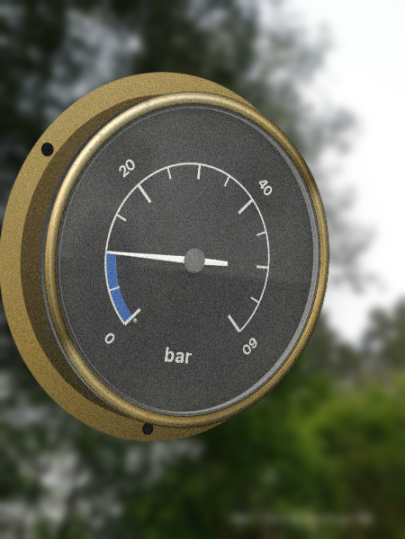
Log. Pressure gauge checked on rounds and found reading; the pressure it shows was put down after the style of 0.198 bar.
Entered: 10 bar
